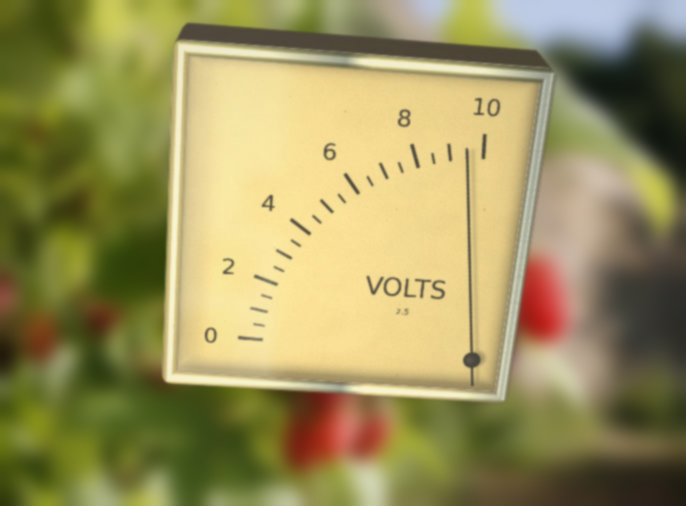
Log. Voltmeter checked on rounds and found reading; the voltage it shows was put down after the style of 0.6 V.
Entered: 9.5 V
